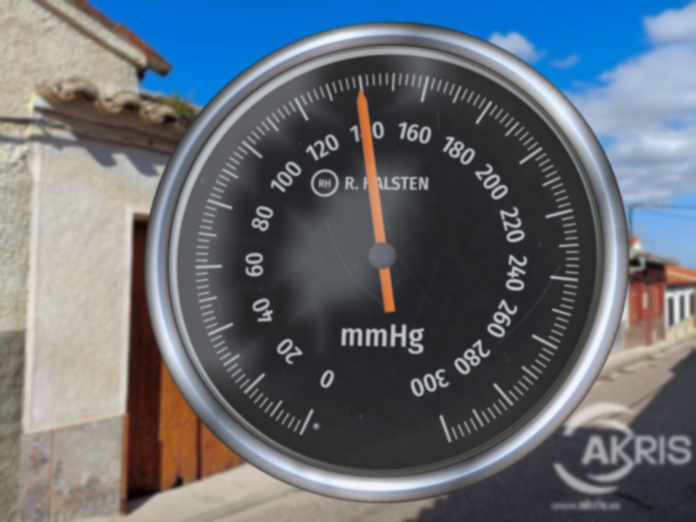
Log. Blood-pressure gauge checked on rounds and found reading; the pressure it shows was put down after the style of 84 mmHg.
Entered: 140 mmHg
